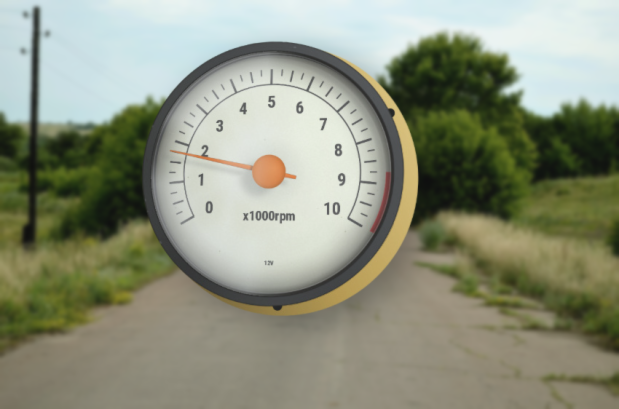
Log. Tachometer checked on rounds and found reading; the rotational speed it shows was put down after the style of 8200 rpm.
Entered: 1750 rpm
